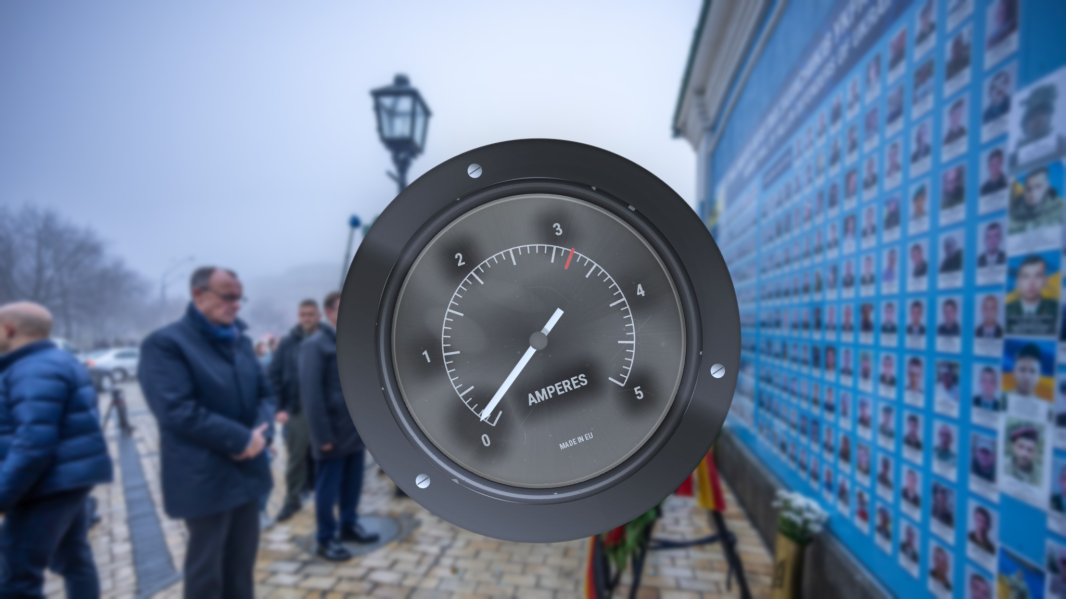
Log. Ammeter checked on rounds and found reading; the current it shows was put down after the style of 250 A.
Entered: 0.15 A
